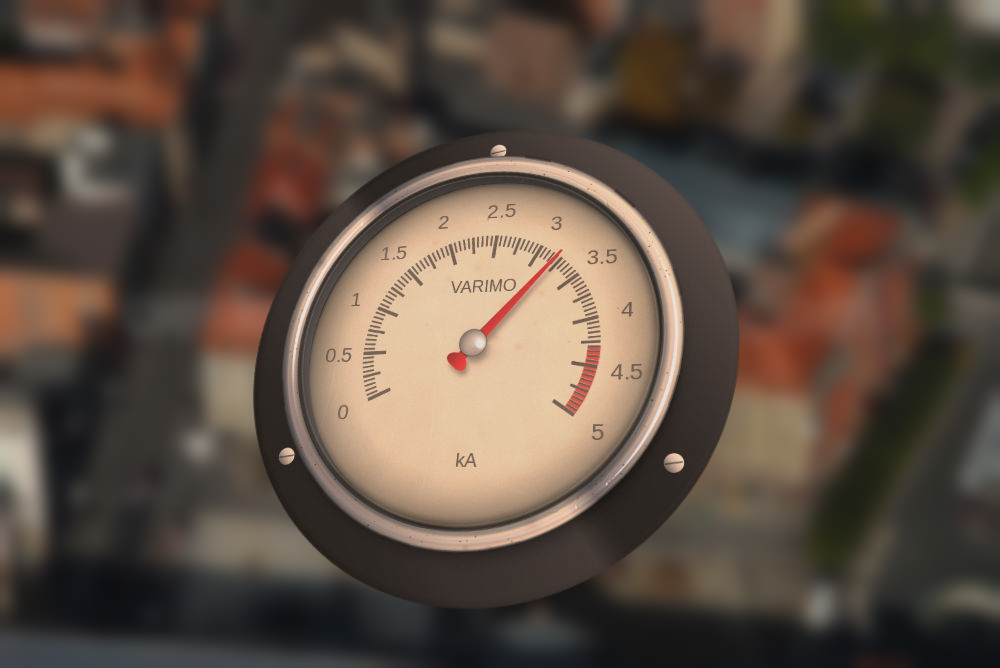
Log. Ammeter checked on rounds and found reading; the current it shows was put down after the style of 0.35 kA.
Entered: 3.25 kA
